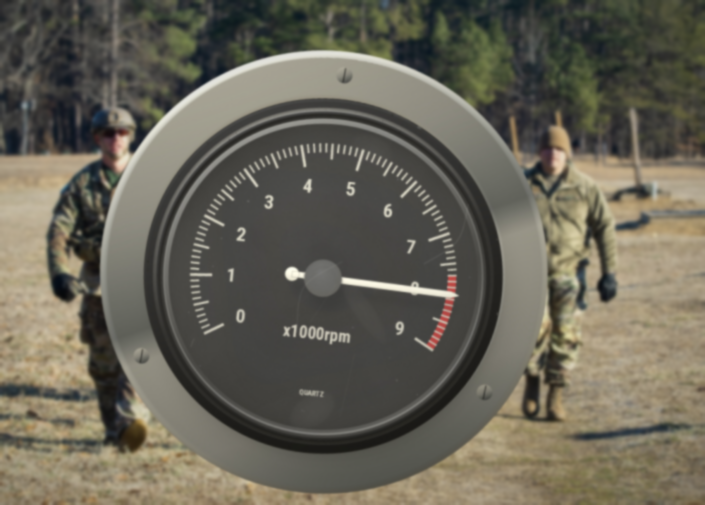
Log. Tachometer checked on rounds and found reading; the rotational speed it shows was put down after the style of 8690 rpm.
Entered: 8000 rpm
